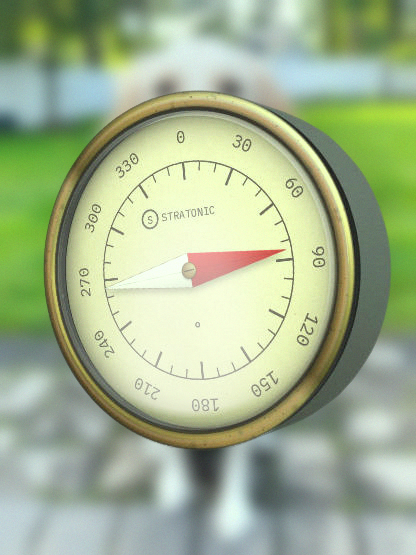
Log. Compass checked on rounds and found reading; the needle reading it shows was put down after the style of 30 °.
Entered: 85 °
